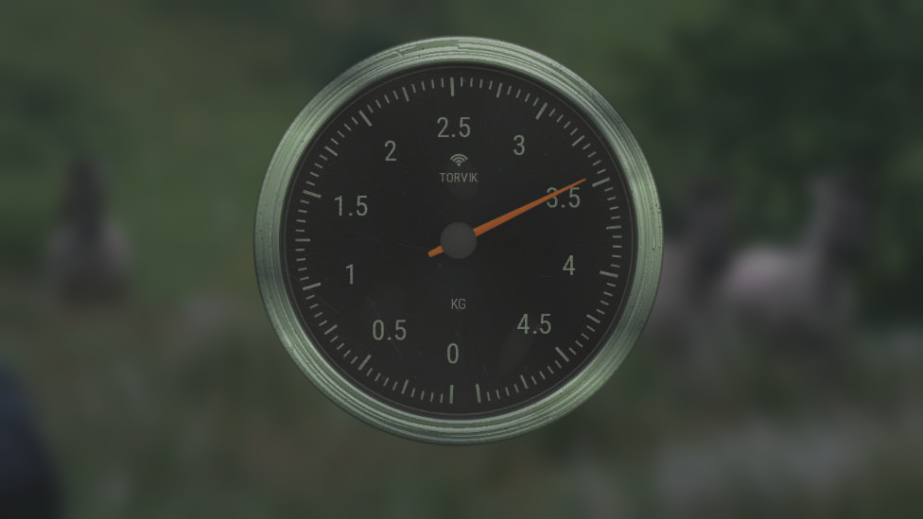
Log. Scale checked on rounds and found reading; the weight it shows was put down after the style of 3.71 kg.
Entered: 3.45 kg
